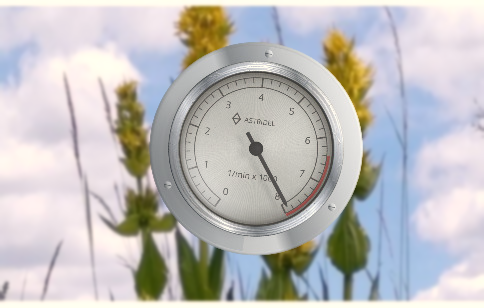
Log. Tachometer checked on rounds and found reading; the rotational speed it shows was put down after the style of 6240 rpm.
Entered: 7900 rpm
